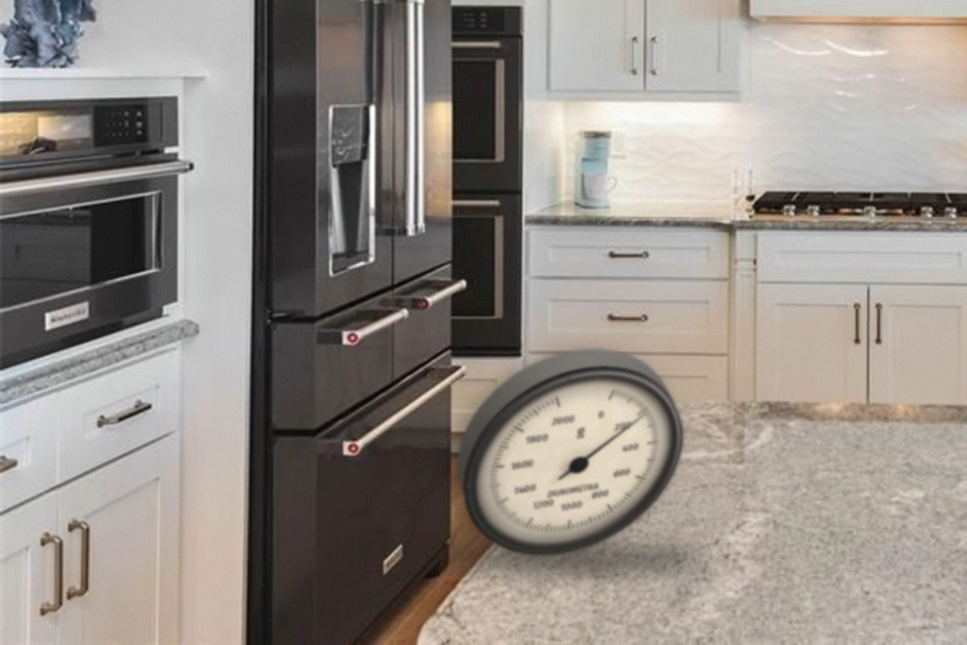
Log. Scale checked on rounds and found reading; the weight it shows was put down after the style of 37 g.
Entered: 200 g
